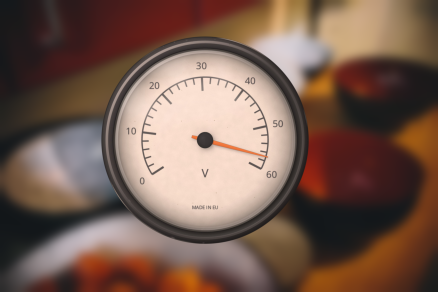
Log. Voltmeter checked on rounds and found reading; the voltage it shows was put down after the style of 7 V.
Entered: 57 V
